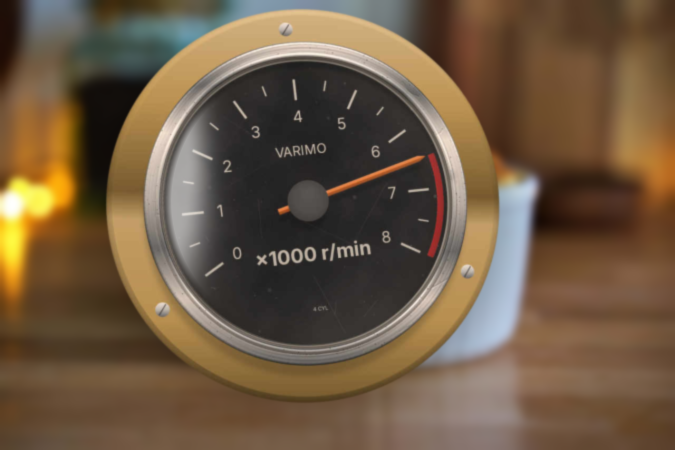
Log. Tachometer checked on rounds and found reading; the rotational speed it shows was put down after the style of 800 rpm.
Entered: 6500 rpm
